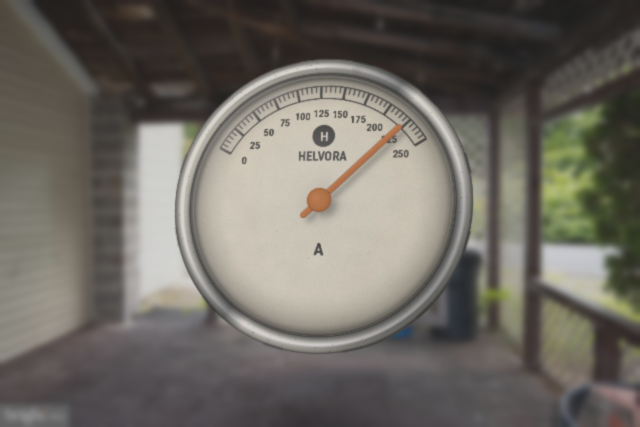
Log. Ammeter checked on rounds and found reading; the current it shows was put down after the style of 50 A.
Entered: 225 A
